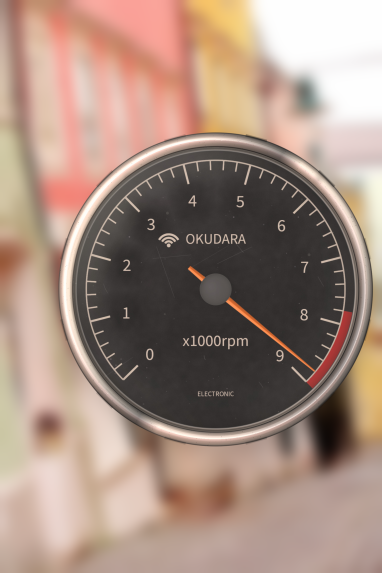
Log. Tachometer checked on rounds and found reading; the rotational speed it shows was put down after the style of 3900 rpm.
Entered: 8800 rpm
